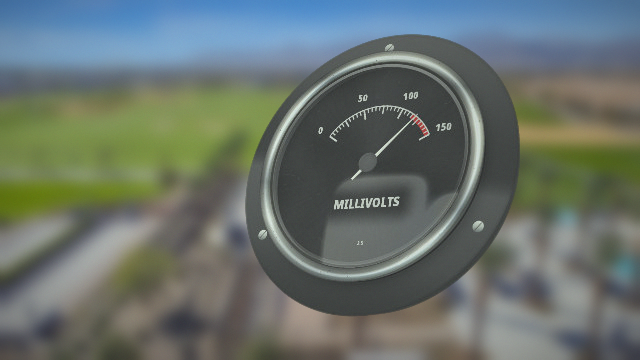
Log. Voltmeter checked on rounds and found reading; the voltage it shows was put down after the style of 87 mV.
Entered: 125 mV
